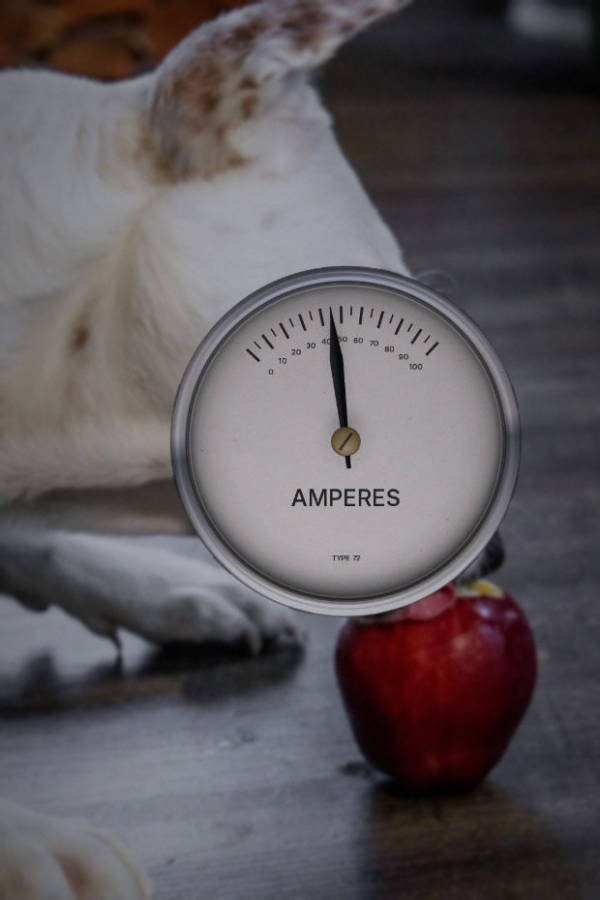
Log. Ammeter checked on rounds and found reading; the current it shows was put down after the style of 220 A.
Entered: 45 A
